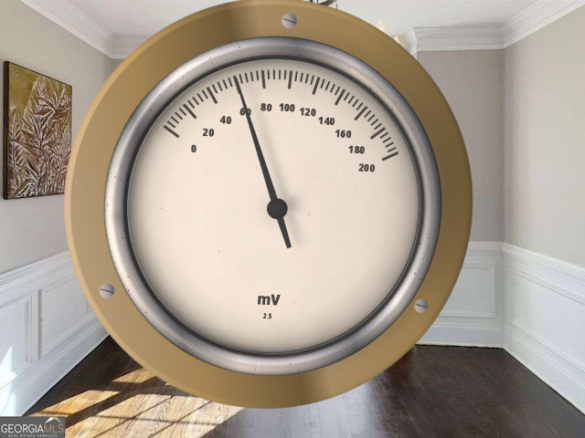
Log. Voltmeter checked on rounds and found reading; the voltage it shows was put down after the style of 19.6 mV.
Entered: 60 mV
